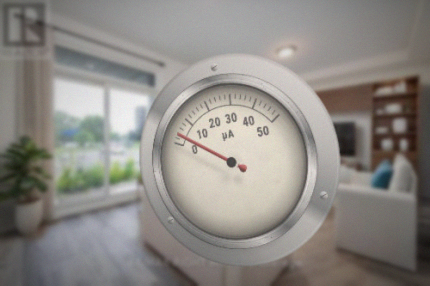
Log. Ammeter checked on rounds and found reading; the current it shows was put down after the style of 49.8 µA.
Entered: 4 µA
